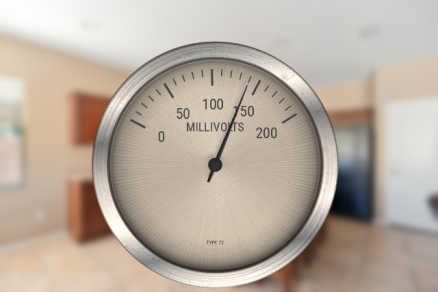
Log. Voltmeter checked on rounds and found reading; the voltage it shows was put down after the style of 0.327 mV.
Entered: 140 mV
